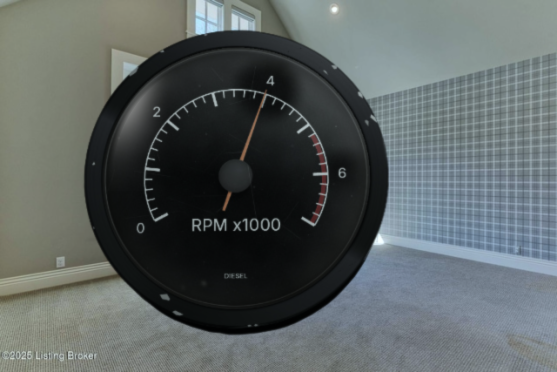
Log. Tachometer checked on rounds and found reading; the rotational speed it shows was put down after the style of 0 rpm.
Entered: 4000 rpm
